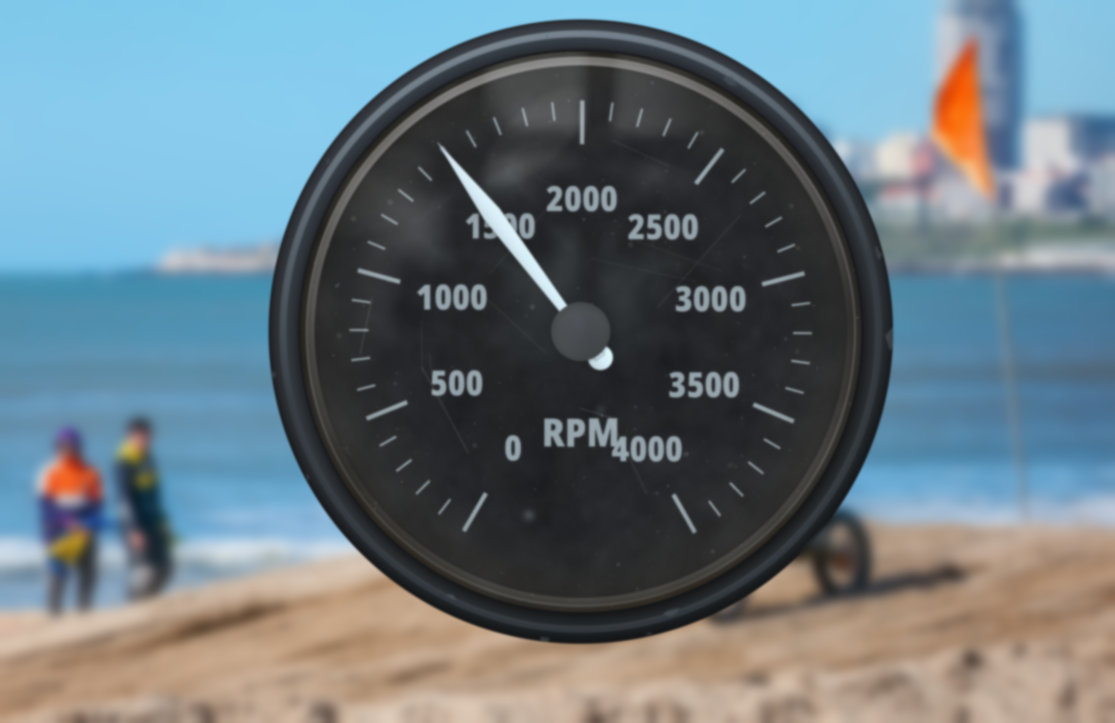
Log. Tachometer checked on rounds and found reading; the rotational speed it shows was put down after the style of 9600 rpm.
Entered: 1500 rpm
